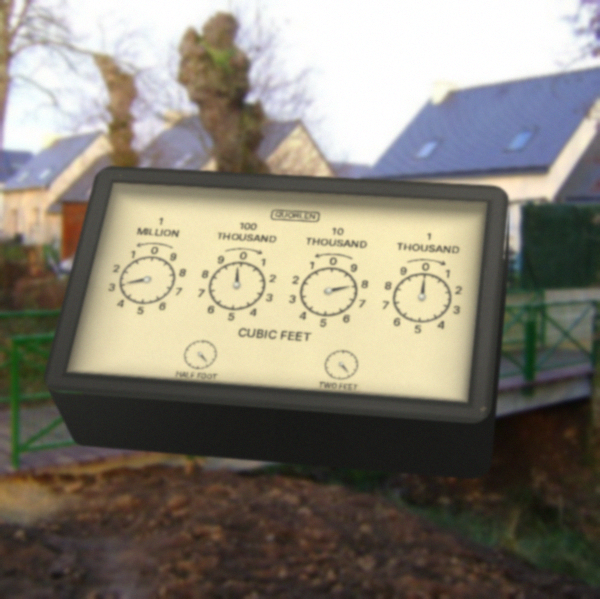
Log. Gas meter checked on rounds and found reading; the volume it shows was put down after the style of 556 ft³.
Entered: 298000 ft³
